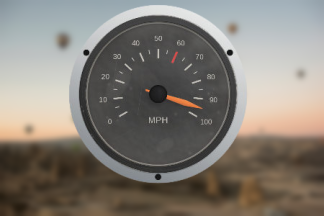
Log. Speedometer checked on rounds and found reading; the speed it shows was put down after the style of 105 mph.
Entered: 95 mph
